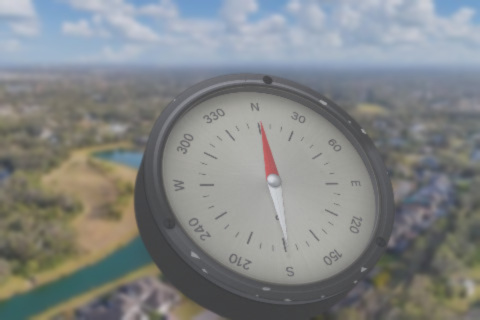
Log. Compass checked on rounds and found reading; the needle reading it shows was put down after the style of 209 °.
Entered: 0 °
